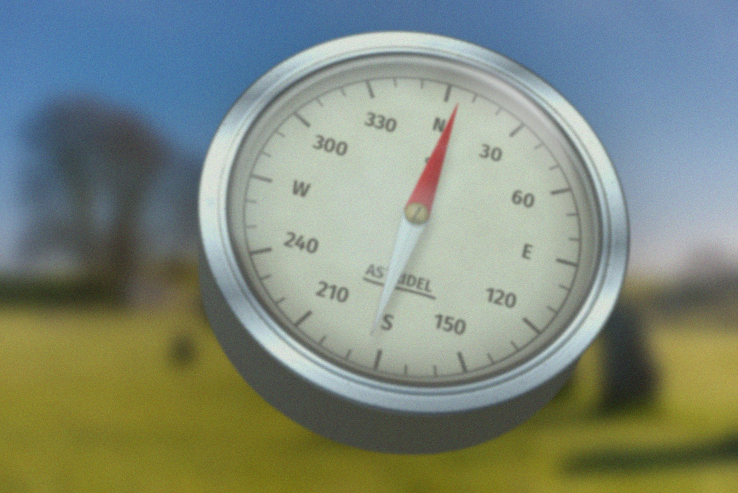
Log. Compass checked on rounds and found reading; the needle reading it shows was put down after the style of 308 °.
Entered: 5 °
